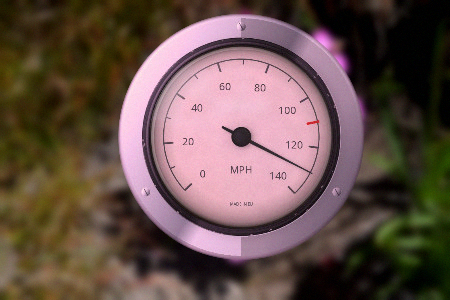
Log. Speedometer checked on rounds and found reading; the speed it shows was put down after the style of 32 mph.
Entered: 130 mph
